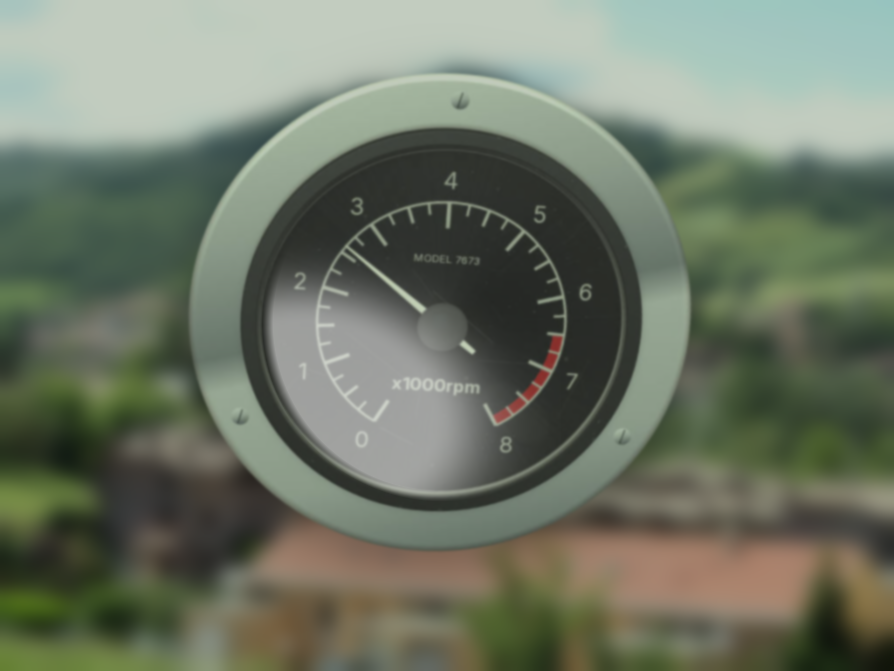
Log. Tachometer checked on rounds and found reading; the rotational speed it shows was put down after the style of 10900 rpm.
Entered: 2625 rpm
